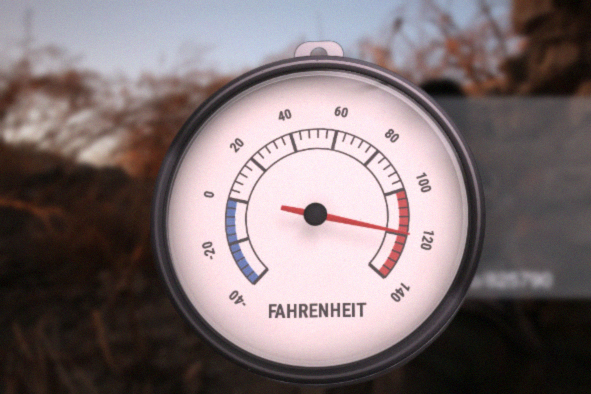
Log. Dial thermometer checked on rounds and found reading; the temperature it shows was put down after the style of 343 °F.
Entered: 120 °F
